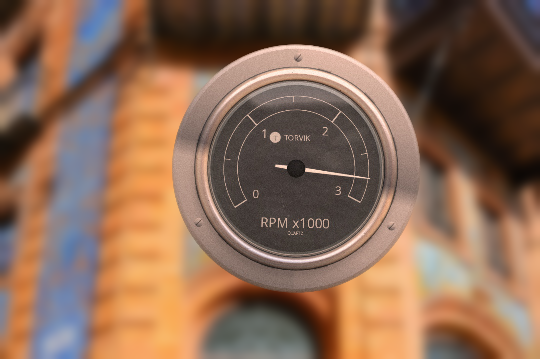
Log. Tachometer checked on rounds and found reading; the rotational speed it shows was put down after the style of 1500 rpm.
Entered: 2750 rpm
